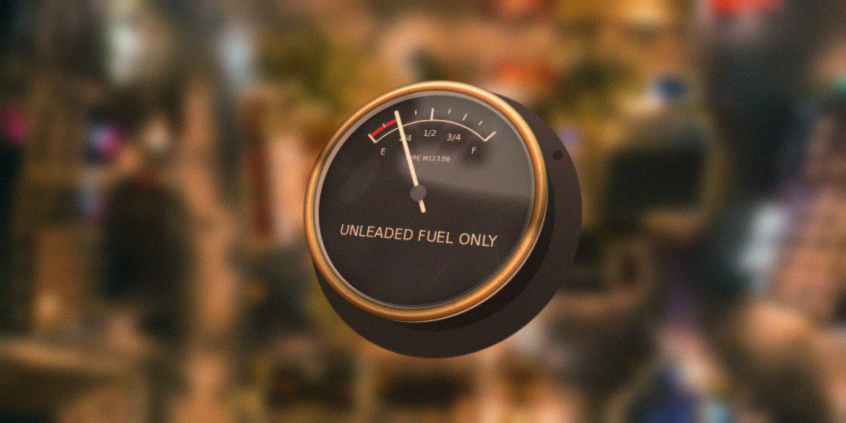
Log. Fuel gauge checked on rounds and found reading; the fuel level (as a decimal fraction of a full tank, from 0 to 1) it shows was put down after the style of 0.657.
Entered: 0.25
